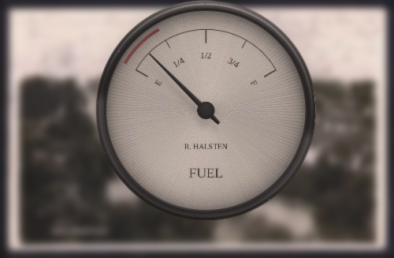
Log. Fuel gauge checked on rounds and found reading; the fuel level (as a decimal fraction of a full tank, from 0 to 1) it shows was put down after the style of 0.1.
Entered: 0.125
